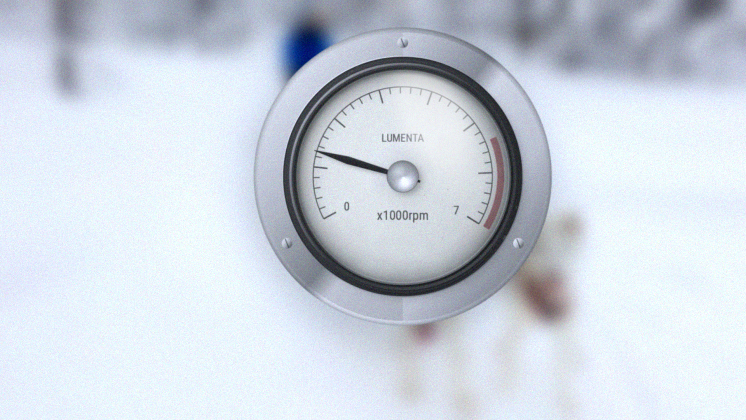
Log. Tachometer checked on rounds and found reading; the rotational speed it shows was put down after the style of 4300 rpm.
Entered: 1300 rpm
